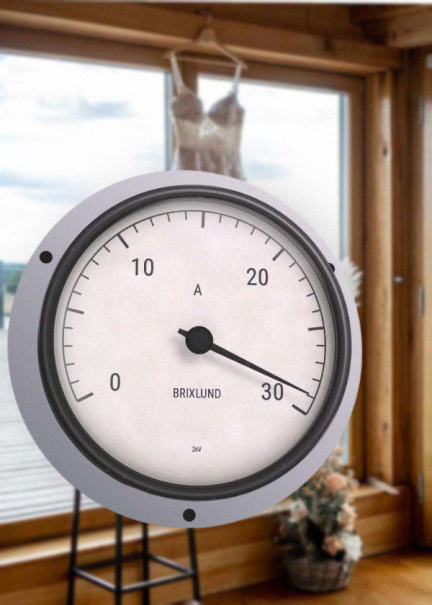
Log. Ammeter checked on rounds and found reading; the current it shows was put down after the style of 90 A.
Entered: 29 A
